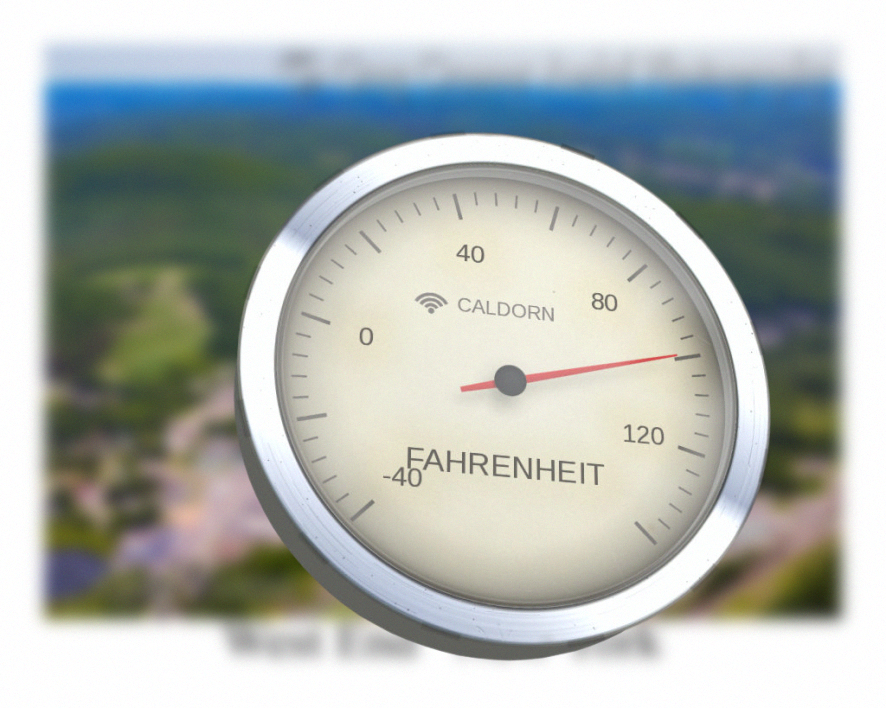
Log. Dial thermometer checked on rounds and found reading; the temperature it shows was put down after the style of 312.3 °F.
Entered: 100 °F
